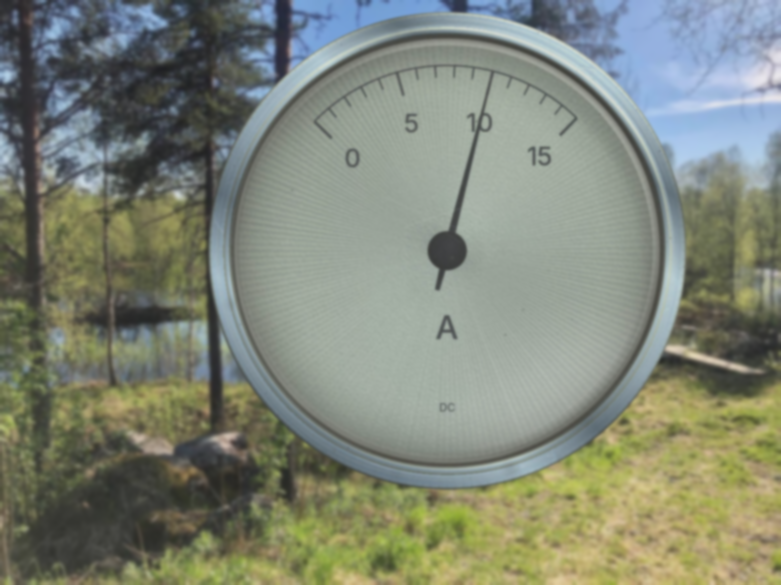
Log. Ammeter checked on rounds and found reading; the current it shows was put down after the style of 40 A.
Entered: 10 A
